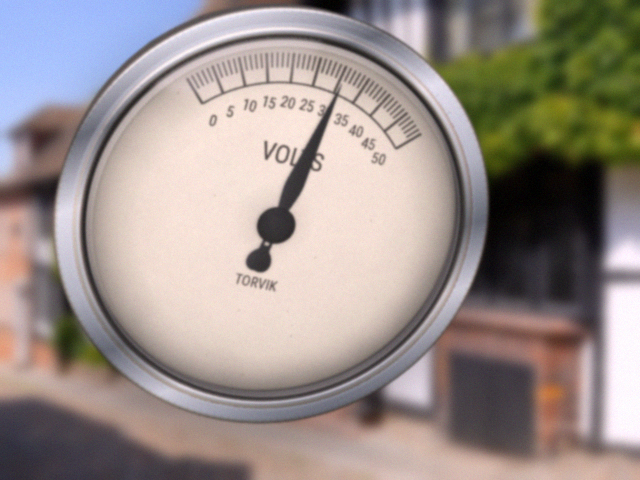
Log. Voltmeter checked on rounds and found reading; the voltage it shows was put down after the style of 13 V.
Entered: 30 V
